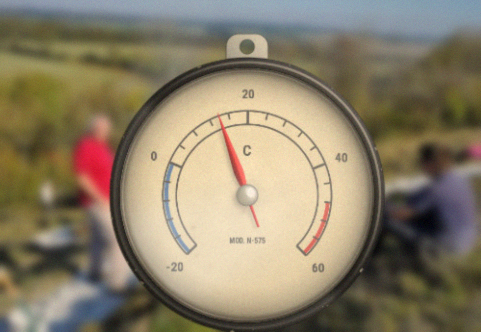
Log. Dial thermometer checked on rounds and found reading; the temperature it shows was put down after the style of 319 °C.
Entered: 14 °C
